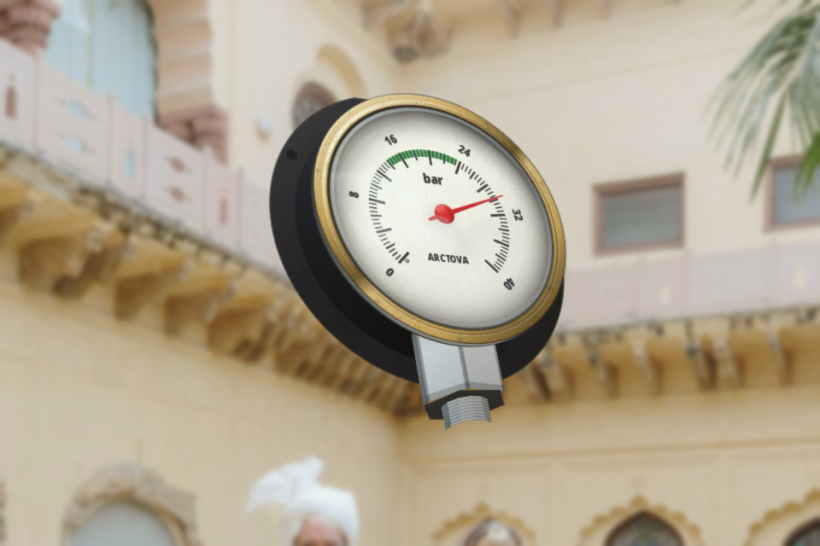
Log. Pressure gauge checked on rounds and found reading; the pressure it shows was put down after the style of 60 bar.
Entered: 30 bar
